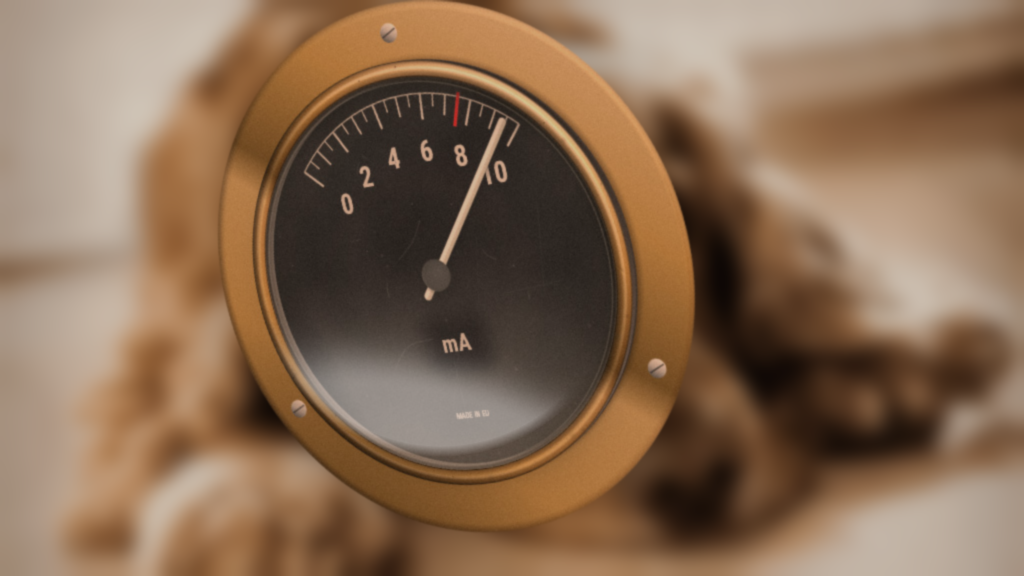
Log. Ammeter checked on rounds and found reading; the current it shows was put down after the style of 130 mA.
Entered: 9.5 mA
